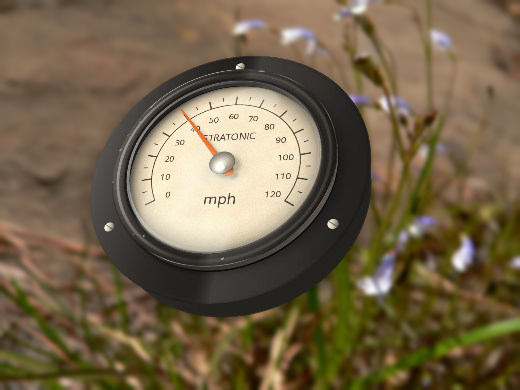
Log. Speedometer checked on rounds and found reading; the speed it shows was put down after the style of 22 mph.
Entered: 40 mph
